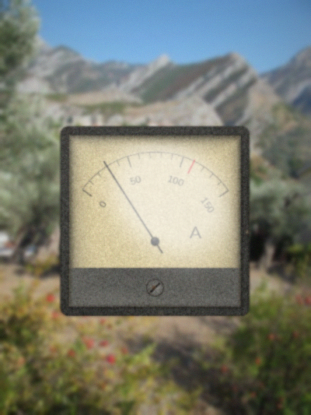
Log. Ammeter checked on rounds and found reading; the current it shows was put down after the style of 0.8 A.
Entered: 30 A
